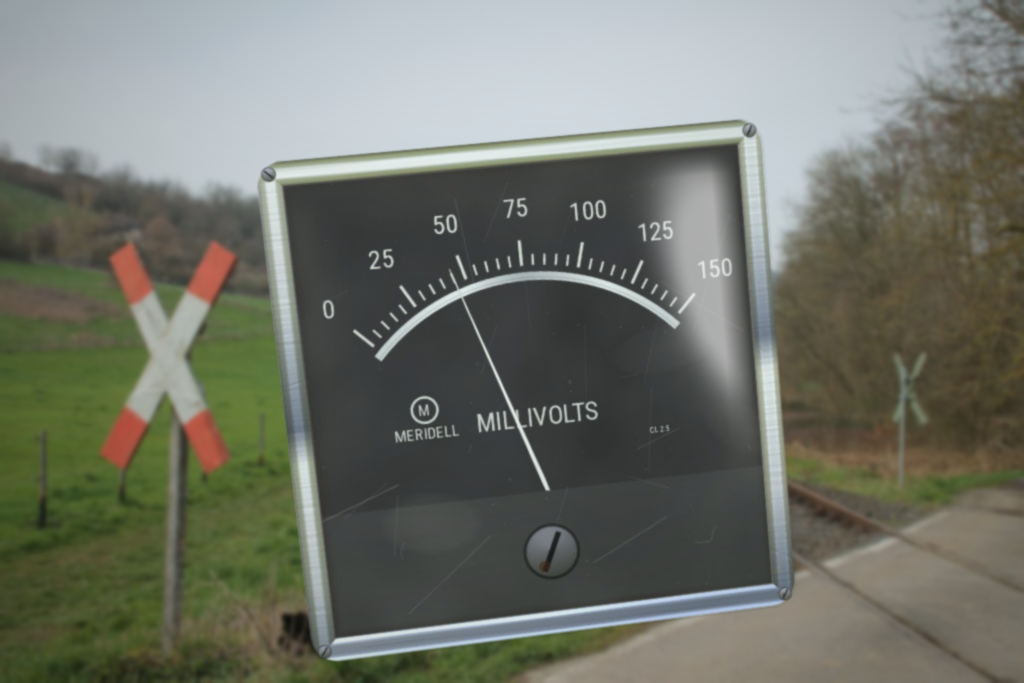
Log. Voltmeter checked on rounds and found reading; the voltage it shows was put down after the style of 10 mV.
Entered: 45 mV
